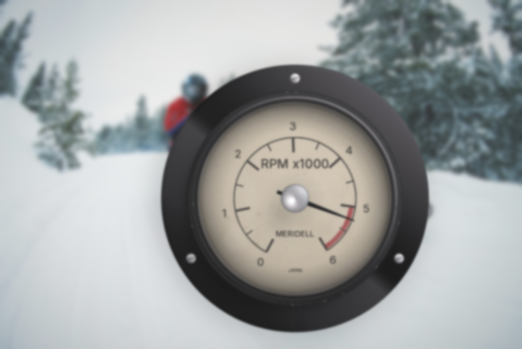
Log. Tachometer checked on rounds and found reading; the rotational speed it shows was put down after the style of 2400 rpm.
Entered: 5250 rpm
